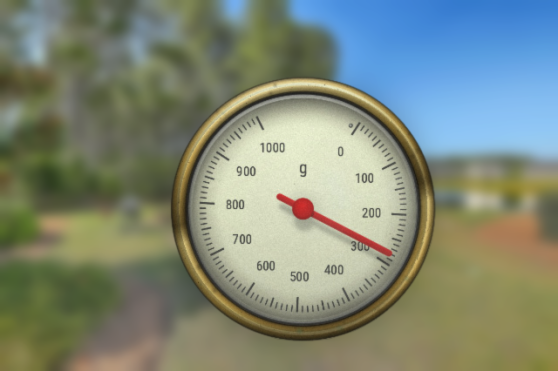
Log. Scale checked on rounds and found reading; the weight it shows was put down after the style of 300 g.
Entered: 280 g
